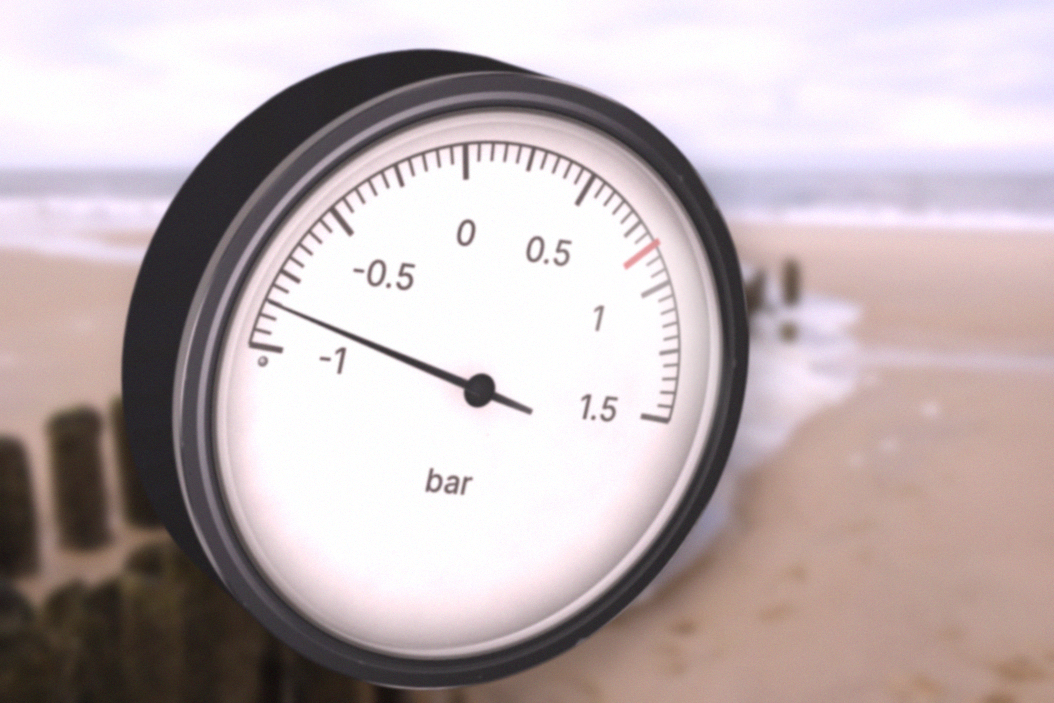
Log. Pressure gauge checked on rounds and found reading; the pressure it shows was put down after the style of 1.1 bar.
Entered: -0.85 bar
